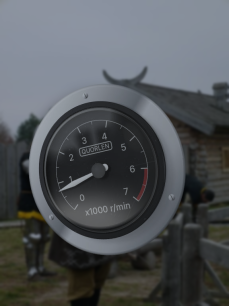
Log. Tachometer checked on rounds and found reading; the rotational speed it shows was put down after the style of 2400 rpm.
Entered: 750 rpm
